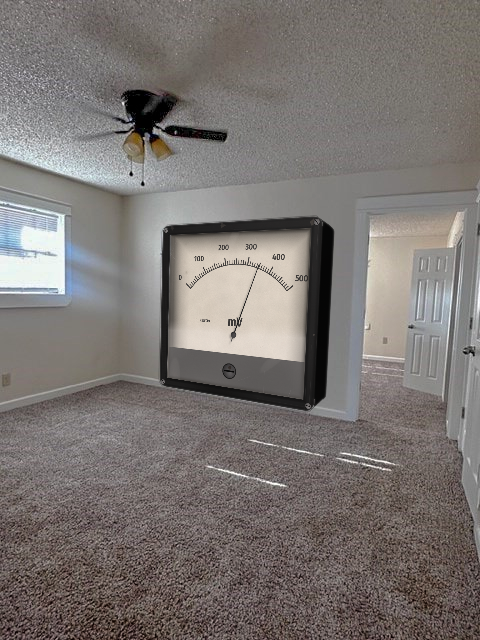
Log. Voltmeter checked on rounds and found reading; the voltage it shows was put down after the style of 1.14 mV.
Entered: 350 mV
